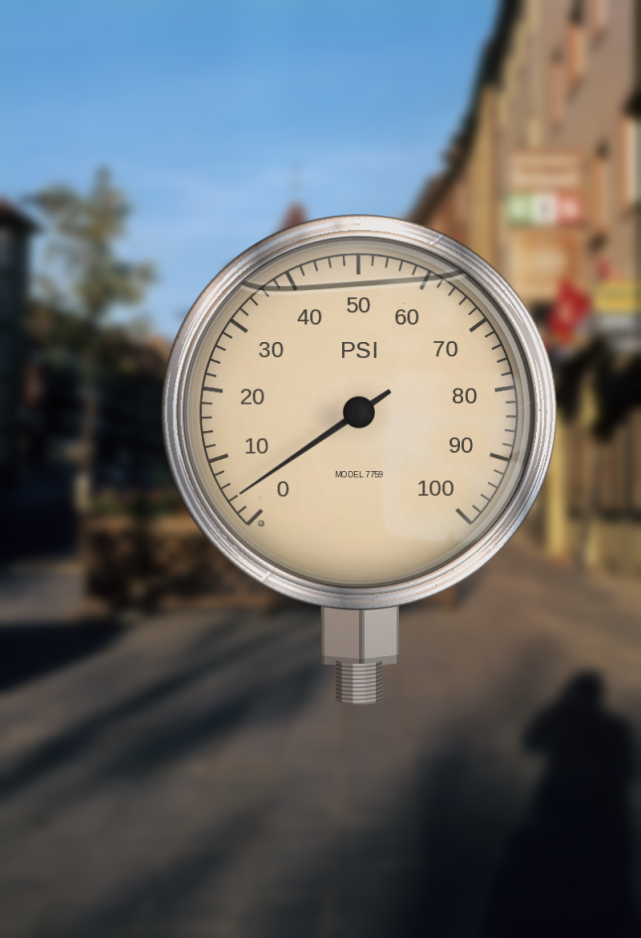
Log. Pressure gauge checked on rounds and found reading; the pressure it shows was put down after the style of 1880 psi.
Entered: 4 psi
